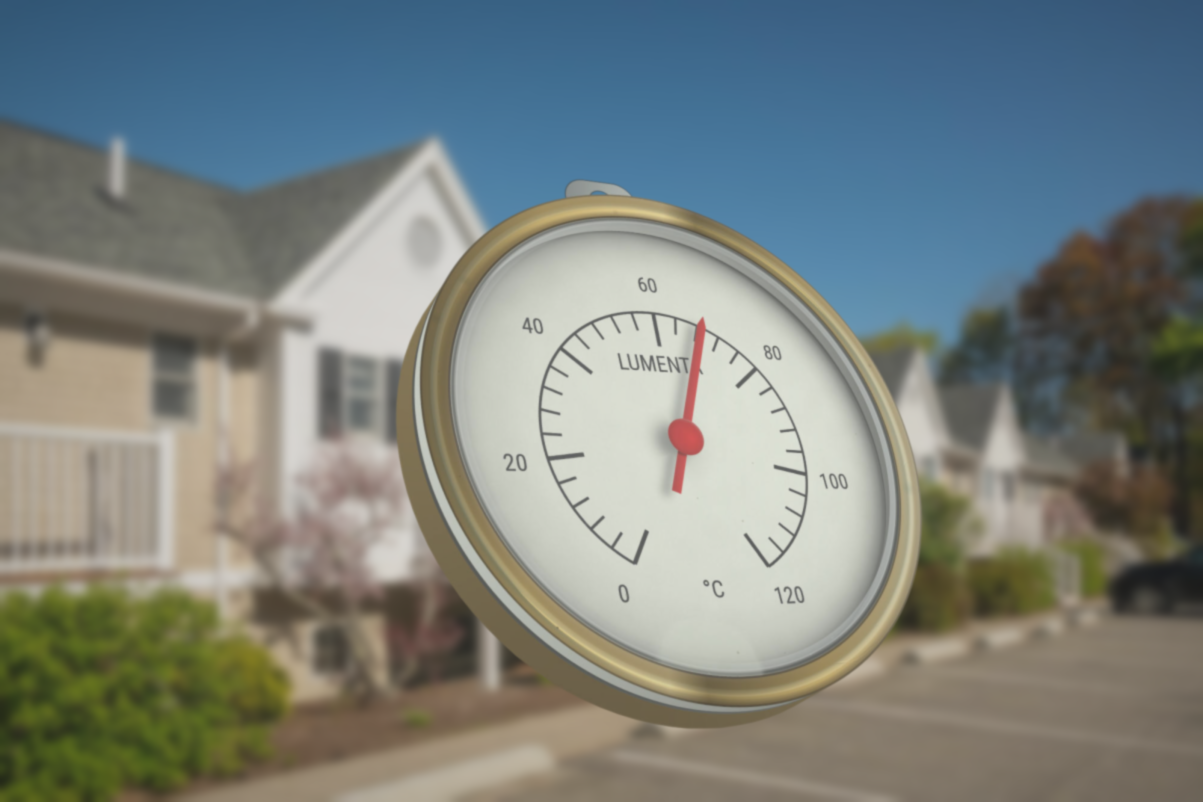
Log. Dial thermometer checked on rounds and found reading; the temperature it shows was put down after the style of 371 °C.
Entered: 68 °C
